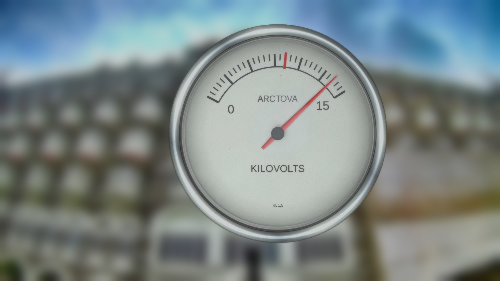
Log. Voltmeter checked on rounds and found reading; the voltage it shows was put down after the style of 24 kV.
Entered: 13.5 kV
